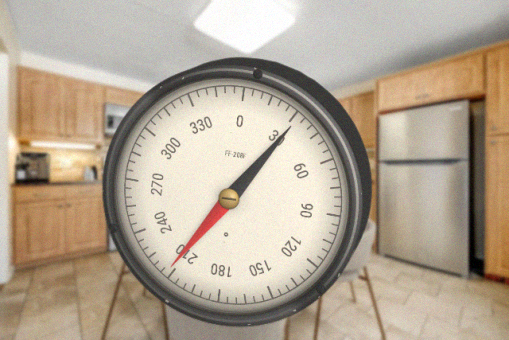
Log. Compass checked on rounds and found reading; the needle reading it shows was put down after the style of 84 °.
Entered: 212.5 °
